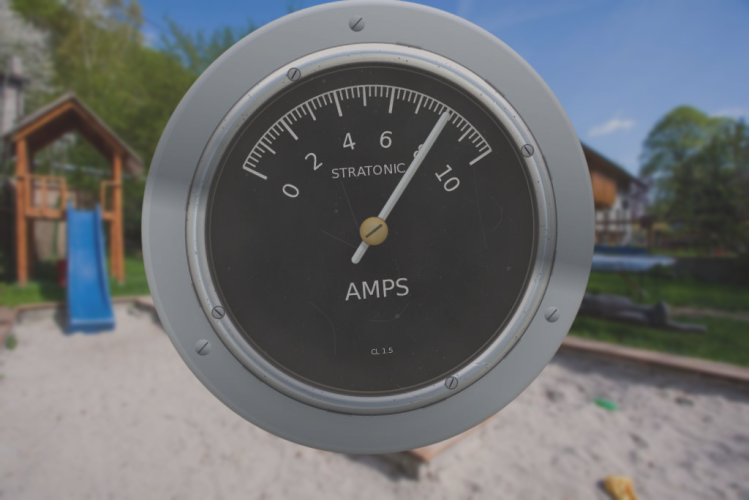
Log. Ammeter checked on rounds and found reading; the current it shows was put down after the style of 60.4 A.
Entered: 8 A
